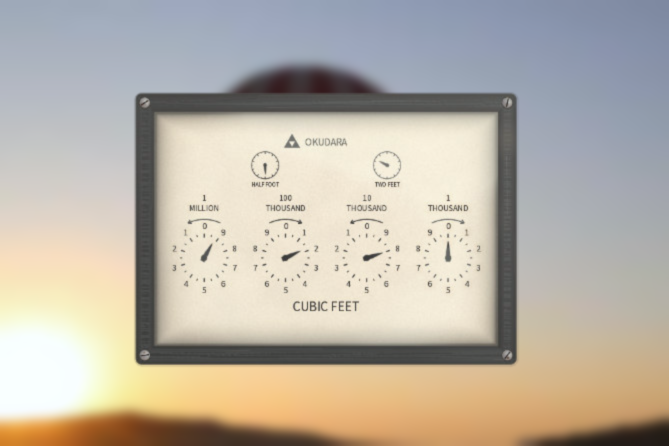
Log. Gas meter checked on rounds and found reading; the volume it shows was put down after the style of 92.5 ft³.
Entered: 918000 ft³
